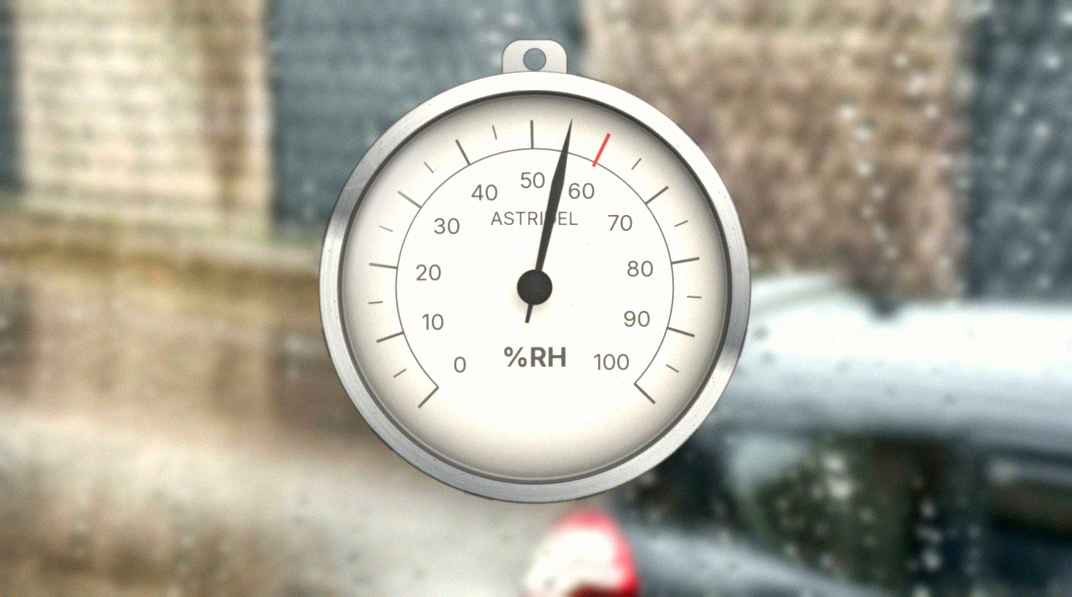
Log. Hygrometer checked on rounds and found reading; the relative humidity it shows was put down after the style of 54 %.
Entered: 55 %
